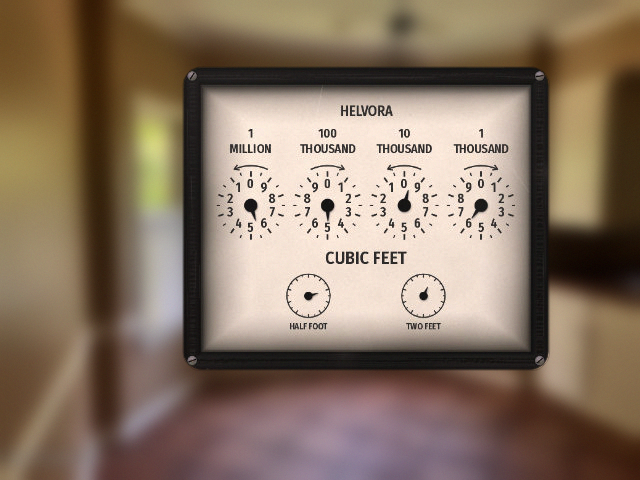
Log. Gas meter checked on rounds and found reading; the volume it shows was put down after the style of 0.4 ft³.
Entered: 549600 ft³
